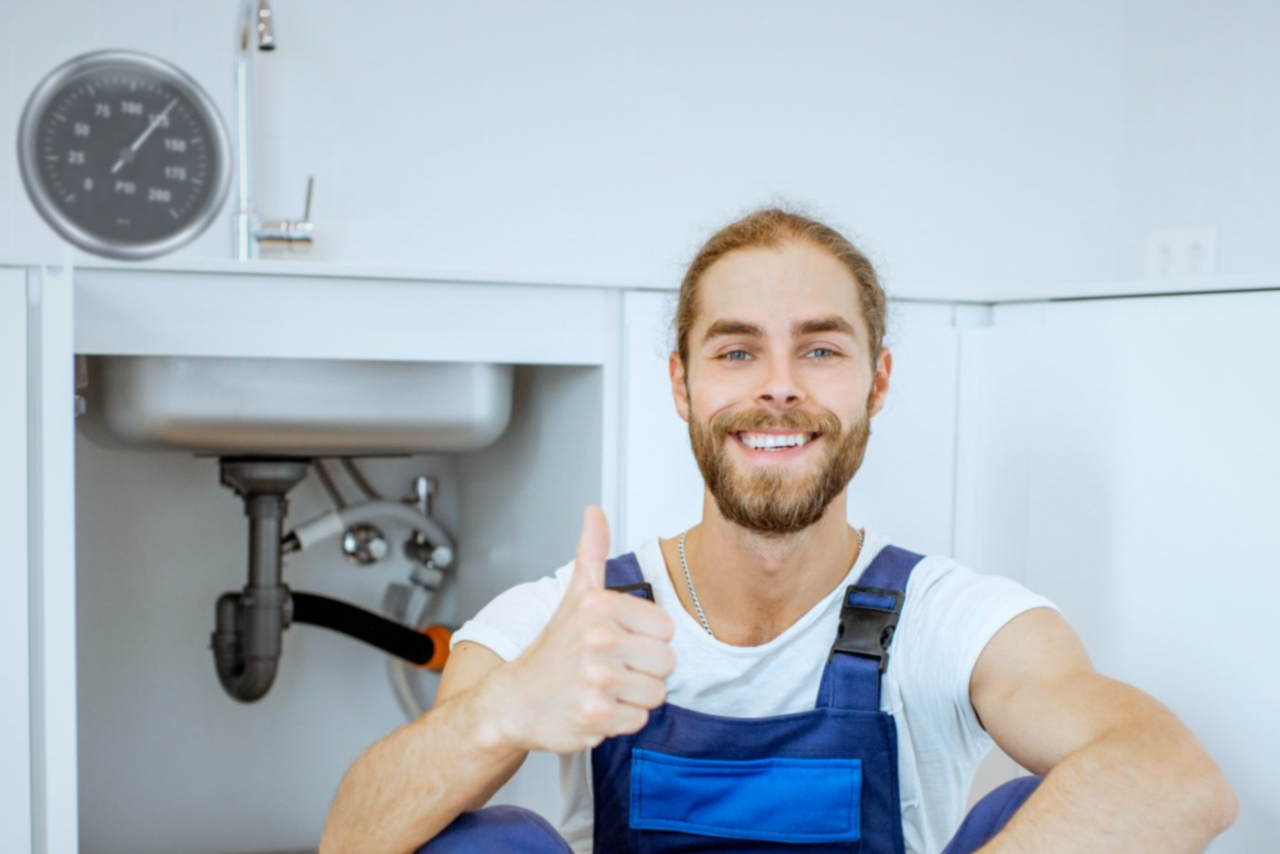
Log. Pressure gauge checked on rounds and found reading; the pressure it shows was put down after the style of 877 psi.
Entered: 125 psi
